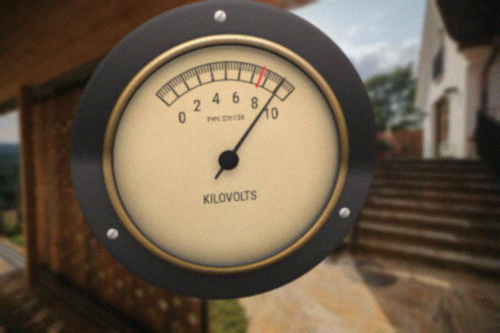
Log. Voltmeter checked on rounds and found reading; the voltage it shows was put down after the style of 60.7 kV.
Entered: 9 kV
